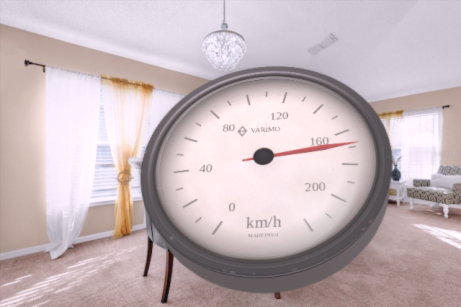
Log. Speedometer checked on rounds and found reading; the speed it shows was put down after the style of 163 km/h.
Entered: 170 km/h
